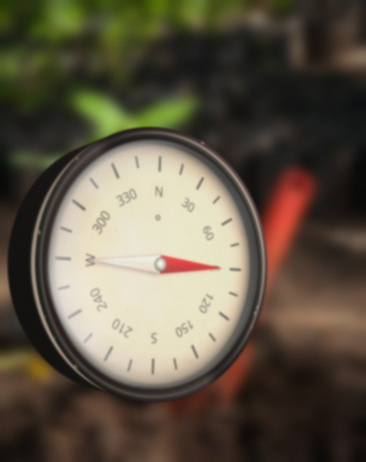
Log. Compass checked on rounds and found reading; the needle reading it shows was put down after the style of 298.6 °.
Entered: 90 °
